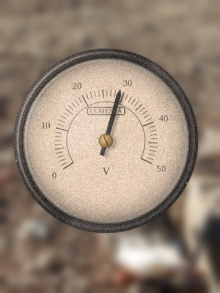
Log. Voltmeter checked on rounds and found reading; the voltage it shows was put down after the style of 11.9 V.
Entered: 29 V
